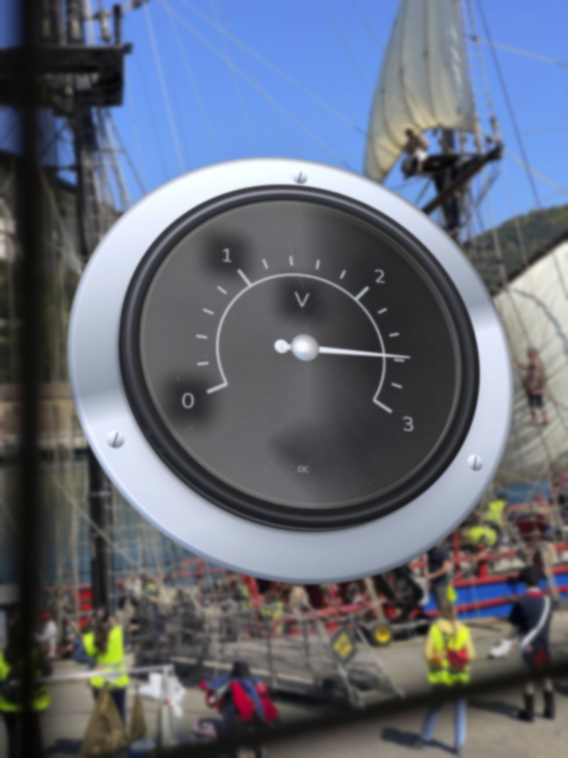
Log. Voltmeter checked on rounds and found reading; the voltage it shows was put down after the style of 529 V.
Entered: 2.6 V
